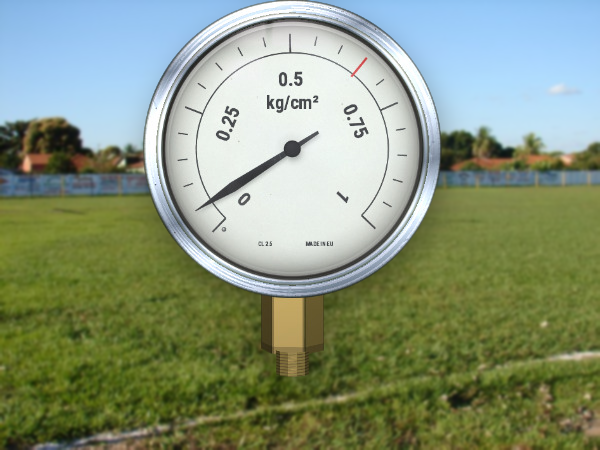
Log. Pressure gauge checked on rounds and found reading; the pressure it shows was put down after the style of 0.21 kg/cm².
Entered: 0.05 kg/cm²
